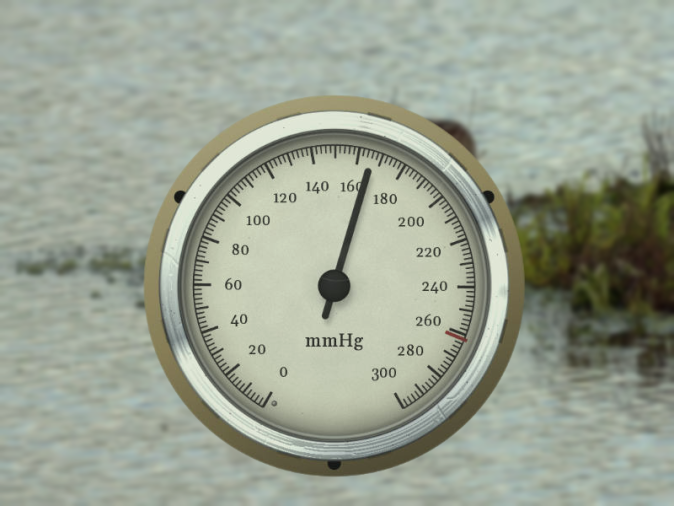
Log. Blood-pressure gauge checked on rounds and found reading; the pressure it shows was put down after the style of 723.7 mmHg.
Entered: 166 mmHg
